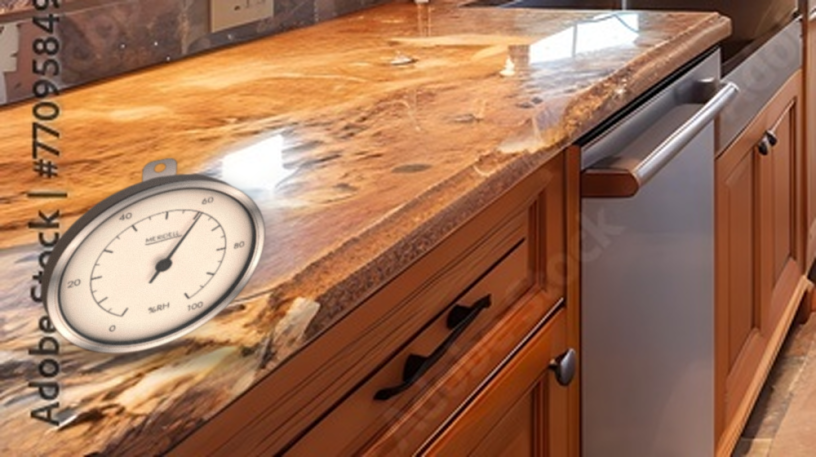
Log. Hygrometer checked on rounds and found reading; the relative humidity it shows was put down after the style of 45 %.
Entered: 60 %
